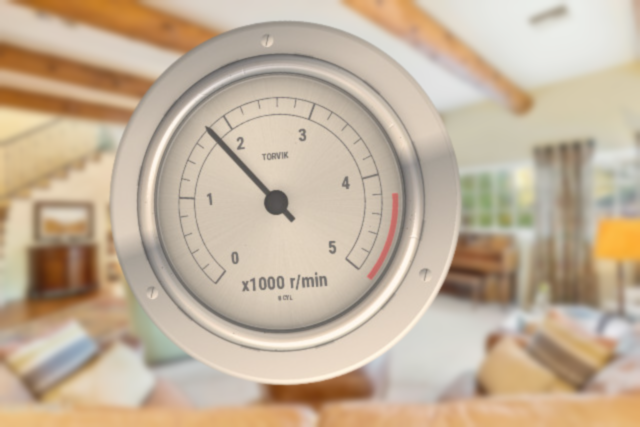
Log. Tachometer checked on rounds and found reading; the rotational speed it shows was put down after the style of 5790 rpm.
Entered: 1800 rpm
